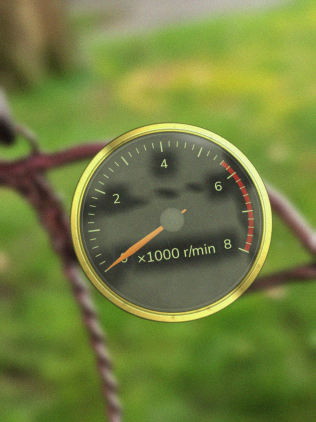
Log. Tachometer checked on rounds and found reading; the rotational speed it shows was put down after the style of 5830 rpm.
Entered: 0 rpm
